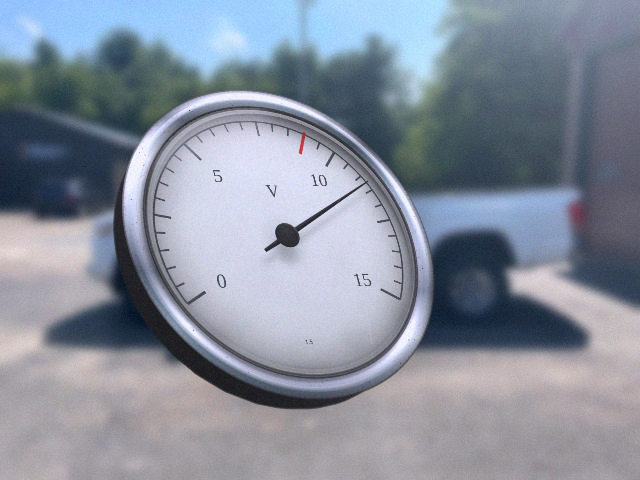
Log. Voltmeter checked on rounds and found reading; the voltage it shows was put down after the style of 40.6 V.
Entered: 11.25 V
